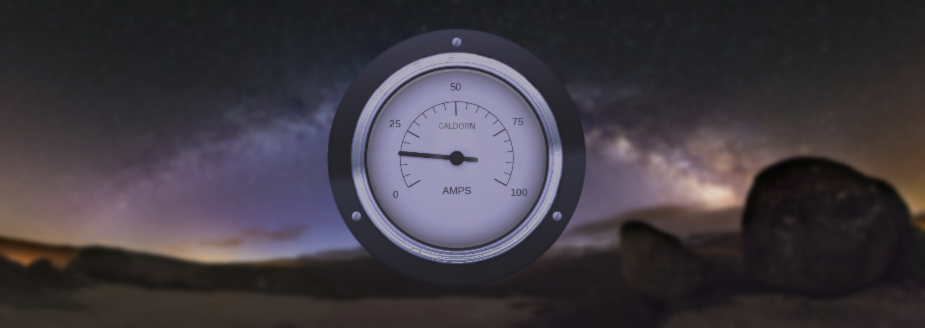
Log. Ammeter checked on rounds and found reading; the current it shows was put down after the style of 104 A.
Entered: 15 A
